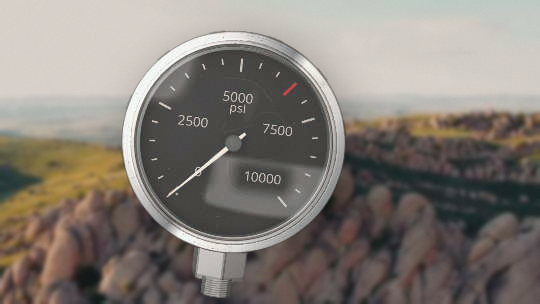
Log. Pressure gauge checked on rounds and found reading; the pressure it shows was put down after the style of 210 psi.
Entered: 0 psi
